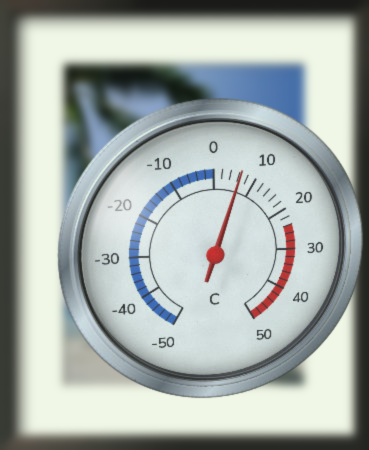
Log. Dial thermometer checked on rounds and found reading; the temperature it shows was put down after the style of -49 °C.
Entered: 6 °C
